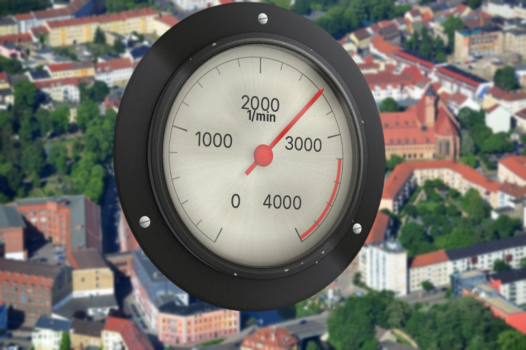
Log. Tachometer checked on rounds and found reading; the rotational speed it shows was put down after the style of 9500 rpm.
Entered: 2600 rpm
